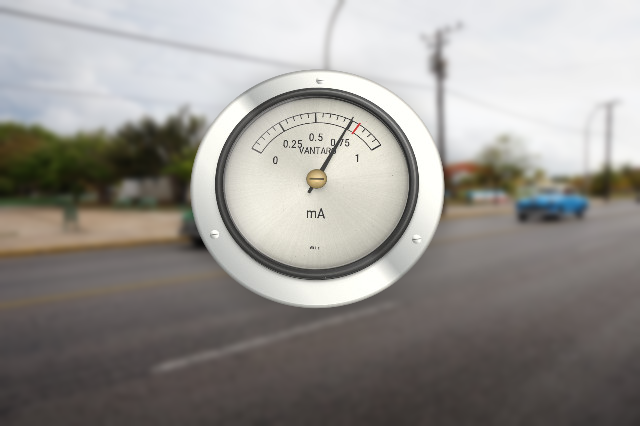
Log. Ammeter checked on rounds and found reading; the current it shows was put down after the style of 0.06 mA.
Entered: 0.75 mA
